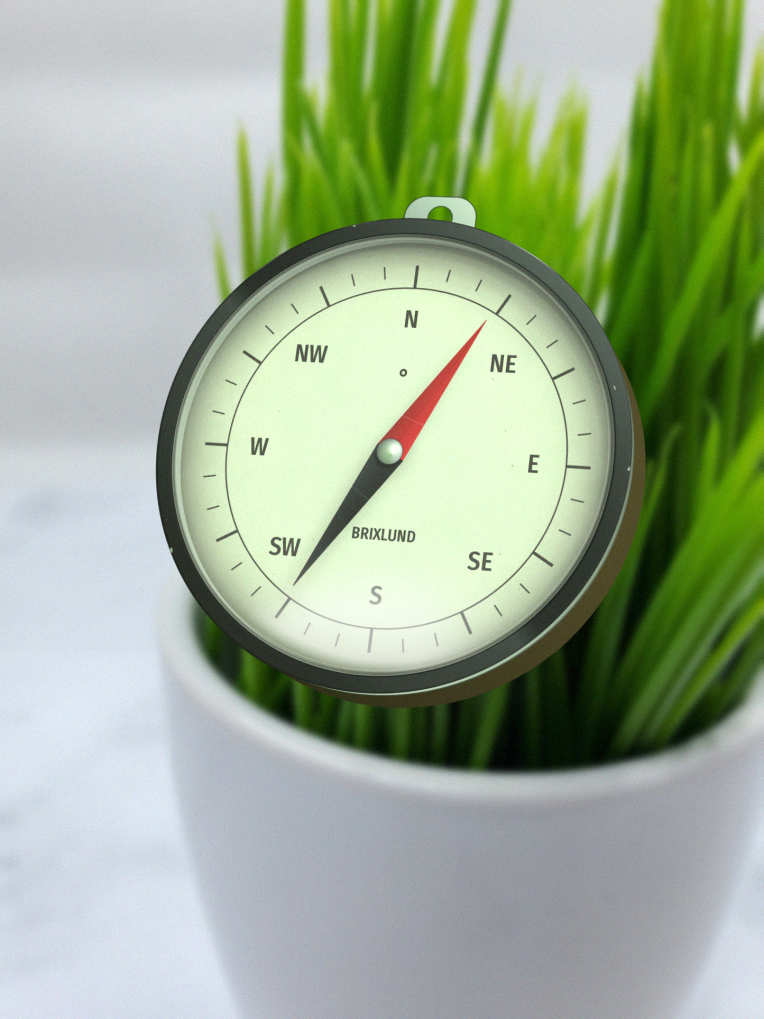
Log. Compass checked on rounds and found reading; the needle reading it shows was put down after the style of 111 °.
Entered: 30 °
